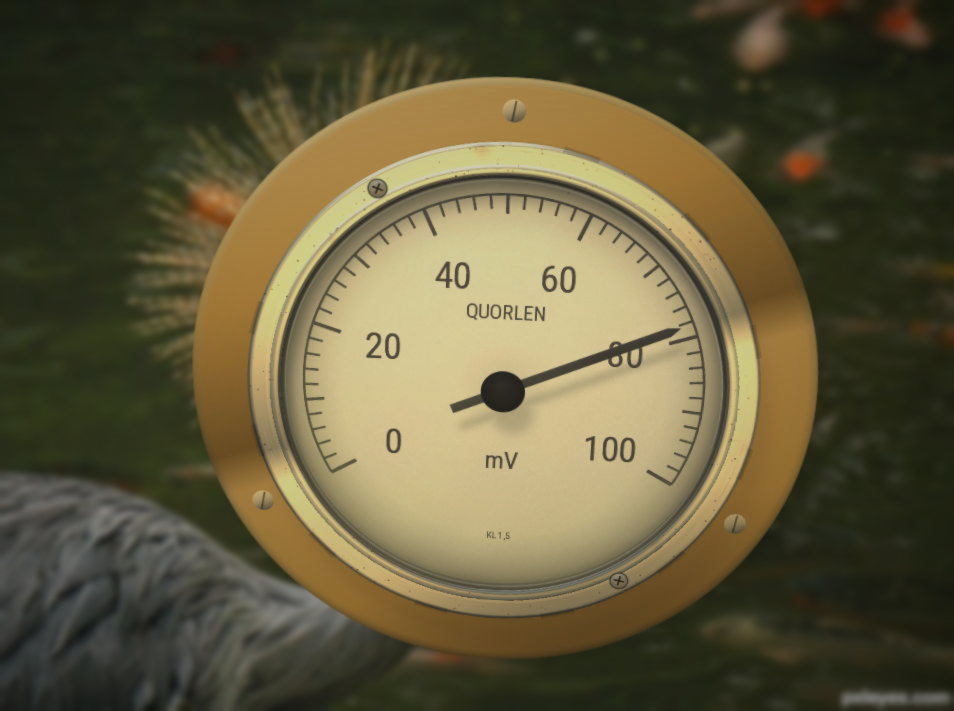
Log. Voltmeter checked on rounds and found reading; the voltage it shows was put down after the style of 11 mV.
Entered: 78 mV
